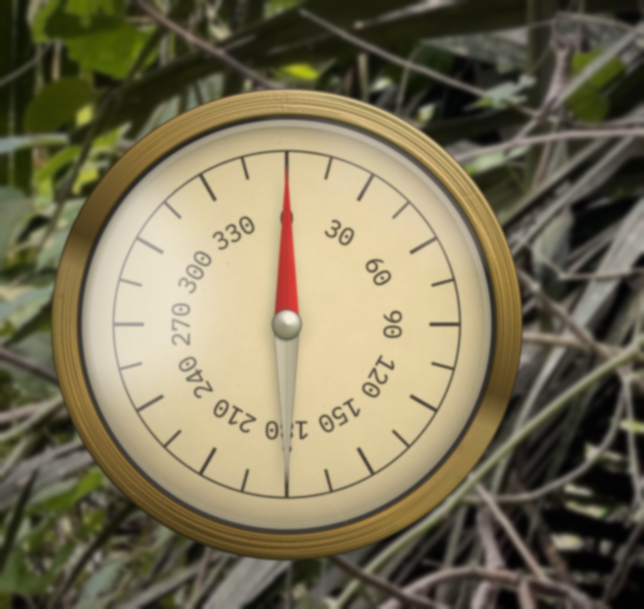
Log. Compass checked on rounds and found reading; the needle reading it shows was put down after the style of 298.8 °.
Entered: 0 °
